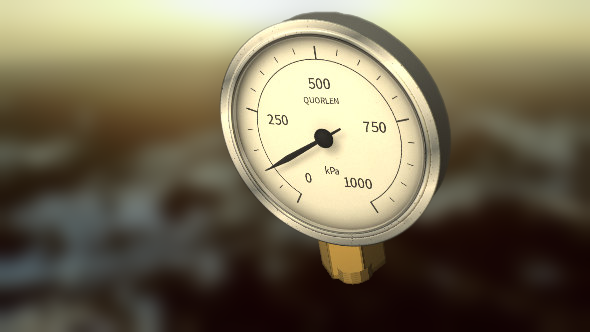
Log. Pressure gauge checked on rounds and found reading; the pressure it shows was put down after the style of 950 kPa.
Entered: 100 kPa
